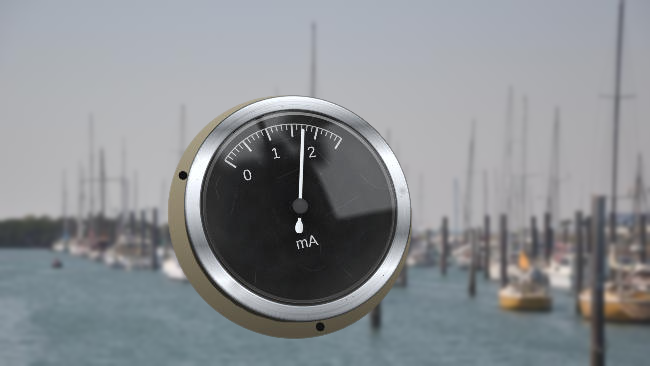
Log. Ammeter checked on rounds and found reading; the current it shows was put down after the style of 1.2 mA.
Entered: 1.7 mA
